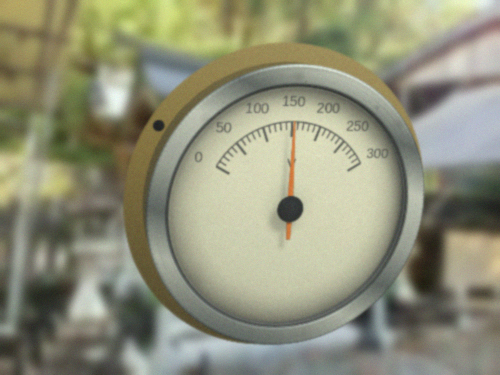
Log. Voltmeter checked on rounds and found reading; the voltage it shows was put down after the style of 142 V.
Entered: 150 V
